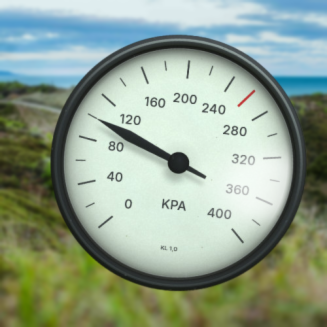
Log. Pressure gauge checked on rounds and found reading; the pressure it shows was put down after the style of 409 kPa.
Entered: 100 kPa
